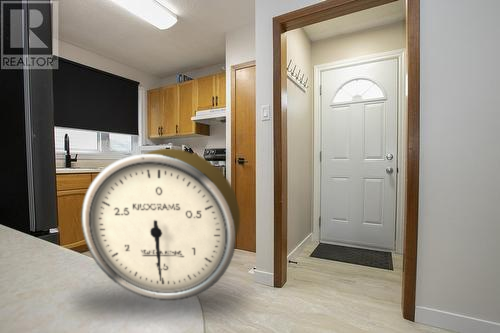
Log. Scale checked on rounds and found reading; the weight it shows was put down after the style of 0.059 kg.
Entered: 1.5 kg
